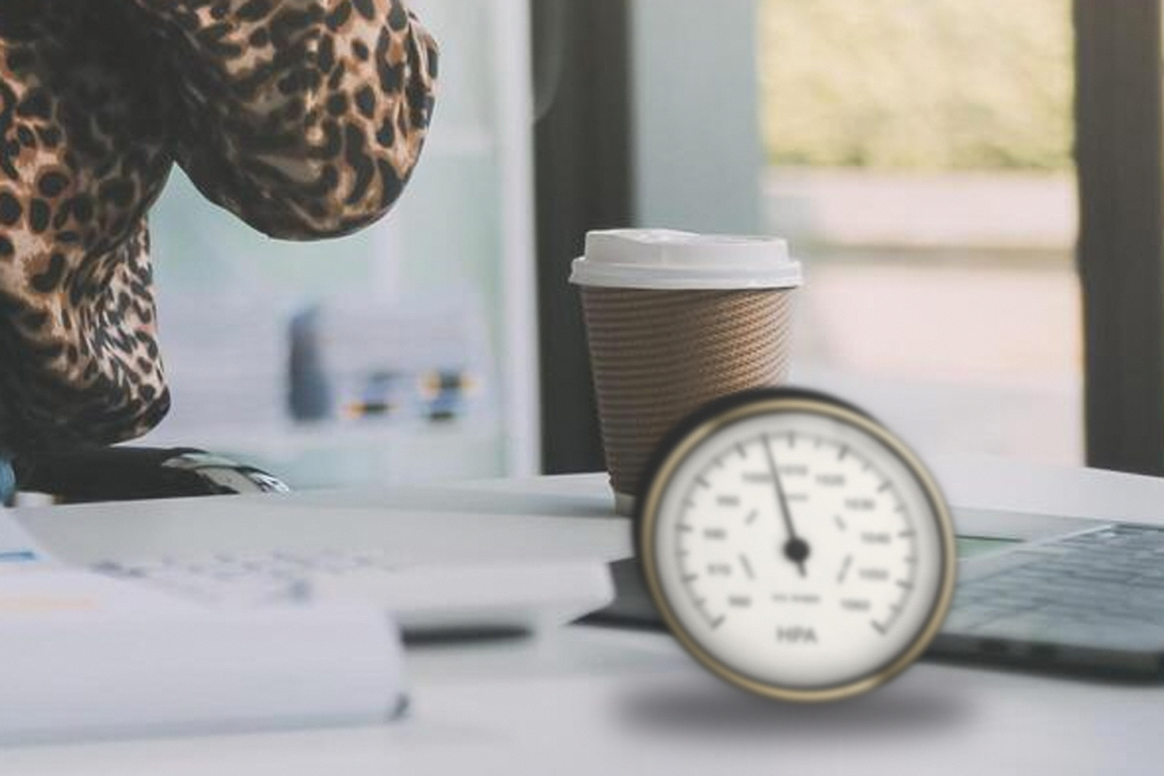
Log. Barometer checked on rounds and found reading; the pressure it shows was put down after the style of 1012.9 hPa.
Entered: 1005 hPa
